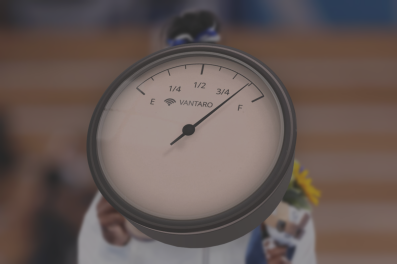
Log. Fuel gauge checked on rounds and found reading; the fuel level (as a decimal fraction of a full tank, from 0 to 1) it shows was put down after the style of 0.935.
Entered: 0.875
